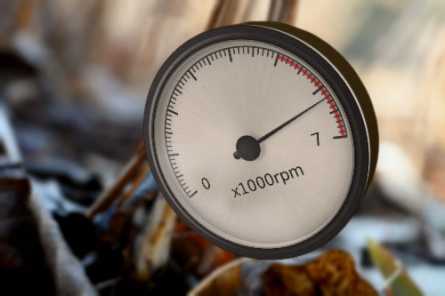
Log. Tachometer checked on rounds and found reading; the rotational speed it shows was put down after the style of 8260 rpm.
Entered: 6200 rpm
